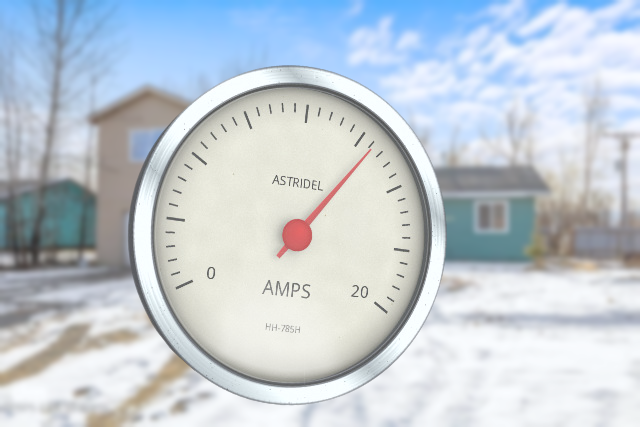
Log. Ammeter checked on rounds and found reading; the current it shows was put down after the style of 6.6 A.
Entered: 13 A
